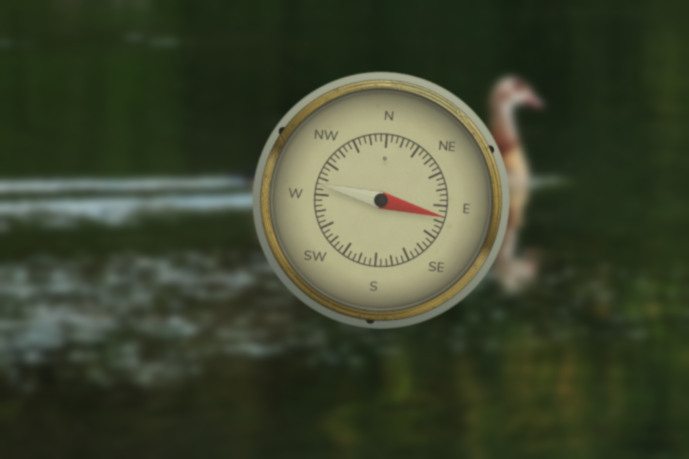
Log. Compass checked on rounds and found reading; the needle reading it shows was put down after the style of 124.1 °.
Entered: 100 °
